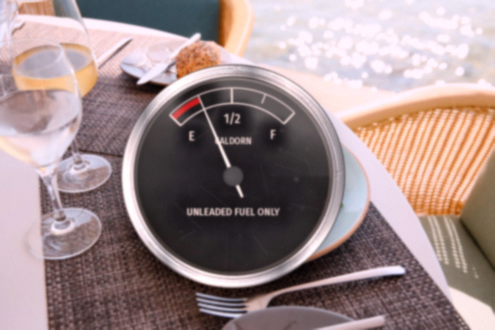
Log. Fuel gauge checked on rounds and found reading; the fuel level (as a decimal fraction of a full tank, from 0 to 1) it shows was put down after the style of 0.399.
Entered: 0.25
